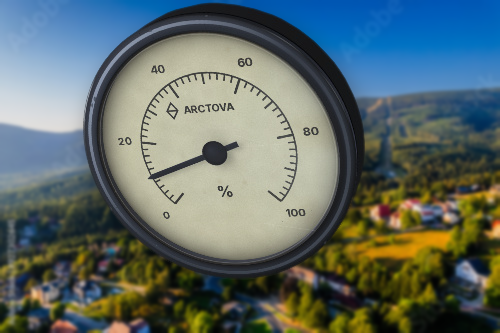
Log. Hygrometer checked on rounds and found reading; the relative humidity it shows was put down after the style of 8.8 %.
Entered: 10 %
